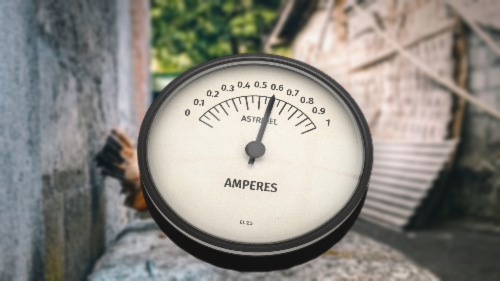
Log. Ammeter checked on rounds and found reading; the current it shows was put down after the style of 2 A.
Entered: 0.6 A
